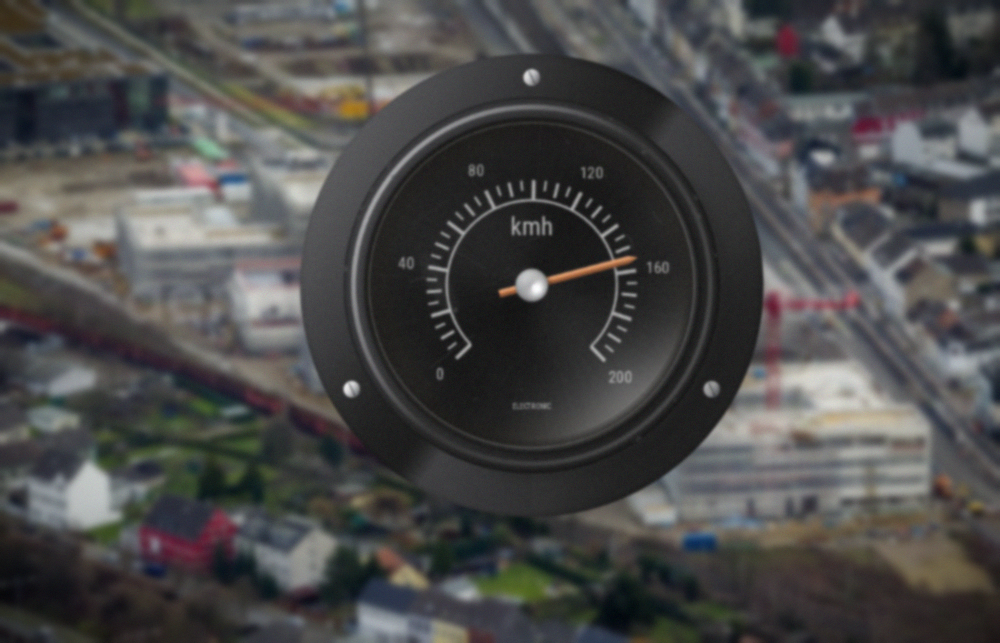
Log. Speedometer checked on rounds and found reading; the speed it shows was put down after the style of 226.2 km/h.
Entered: 155 km/h
